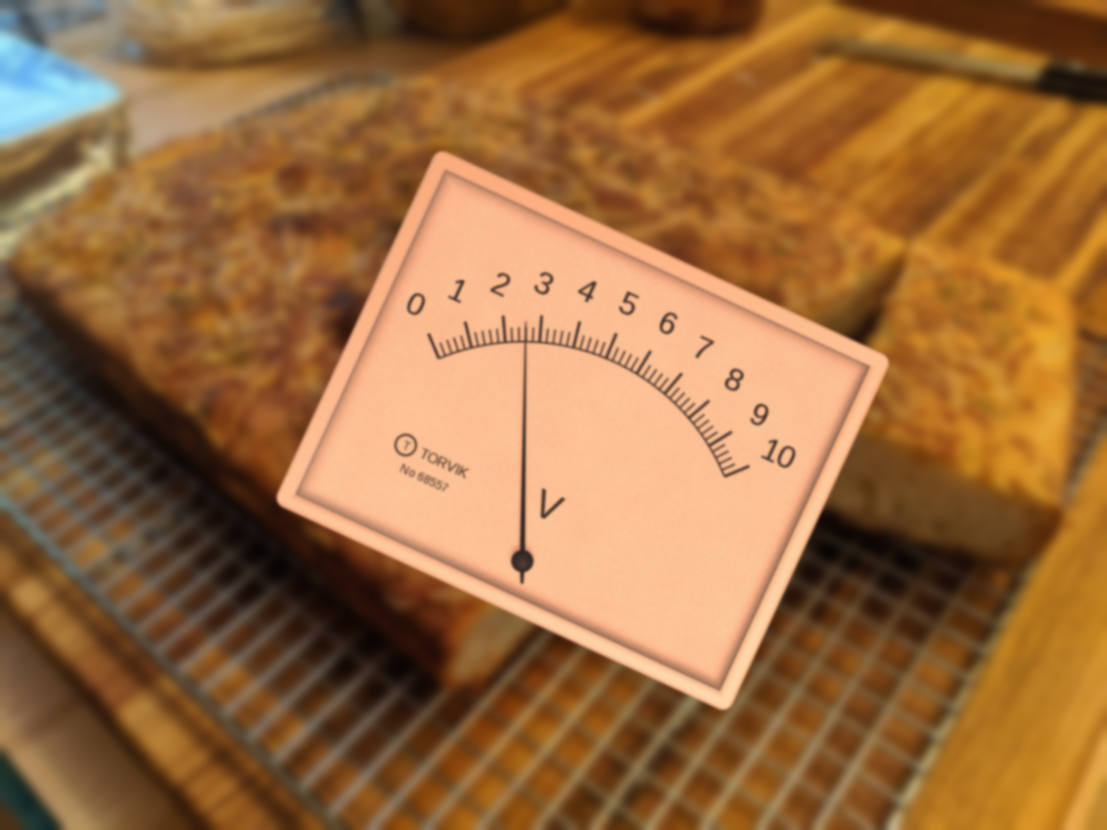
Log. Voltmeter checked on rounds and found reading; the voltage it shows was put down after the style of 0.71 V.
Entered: 2.6 V
